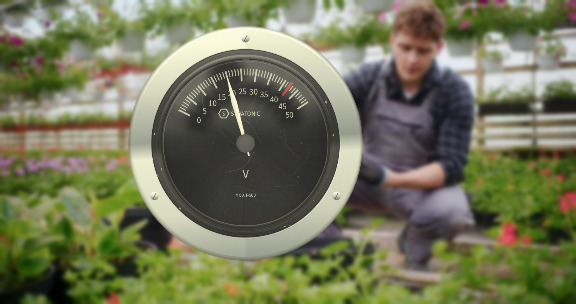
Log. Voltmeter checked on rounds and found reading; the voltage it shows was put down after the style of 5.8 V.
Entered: 20 V
